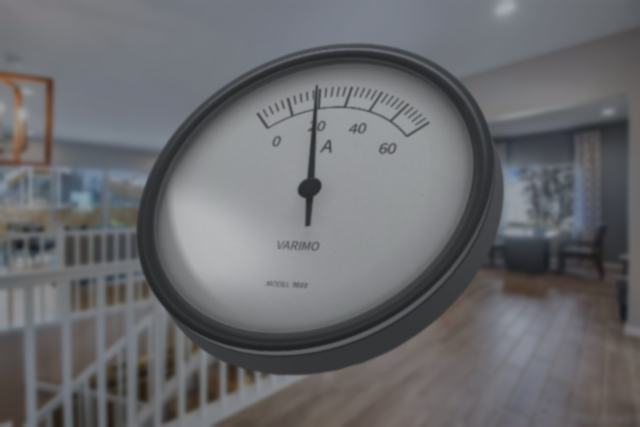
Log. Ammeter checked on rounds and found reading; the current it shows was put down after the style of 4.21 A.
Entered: 20 A
